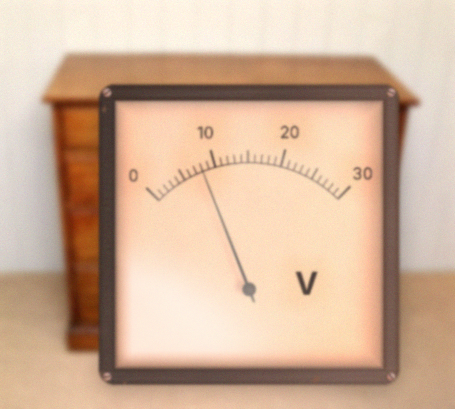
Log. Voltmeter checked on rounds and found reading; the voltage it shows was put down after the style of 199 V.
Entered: 8 V
